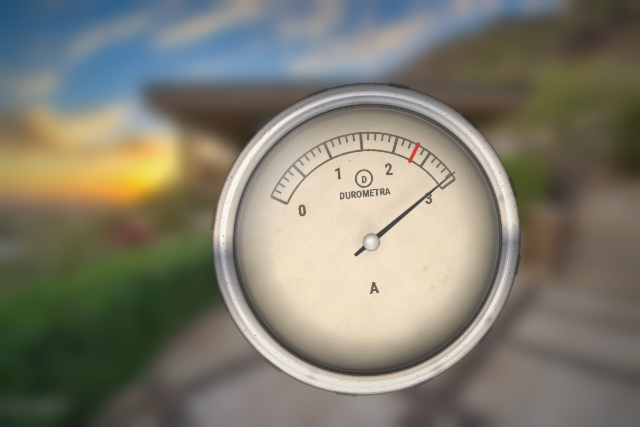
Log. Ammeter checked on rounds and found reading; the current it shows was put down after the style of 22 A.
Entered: 2.9 A
